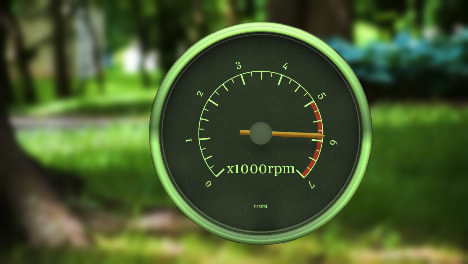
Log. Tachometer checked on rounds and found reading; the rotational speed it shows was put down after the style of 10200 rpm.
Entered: 5875 rpm
